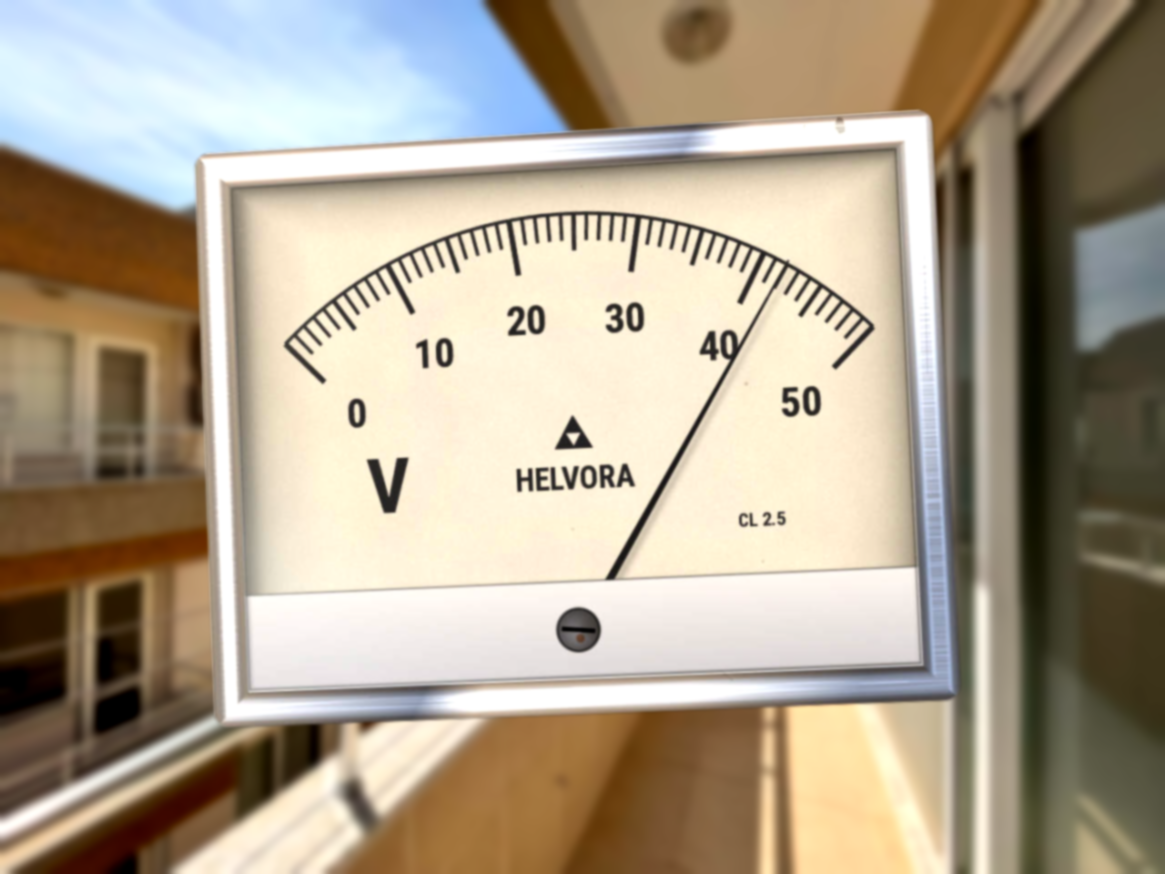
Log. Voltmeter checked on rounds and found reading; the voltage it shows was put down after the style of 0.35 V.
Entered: 42 V
